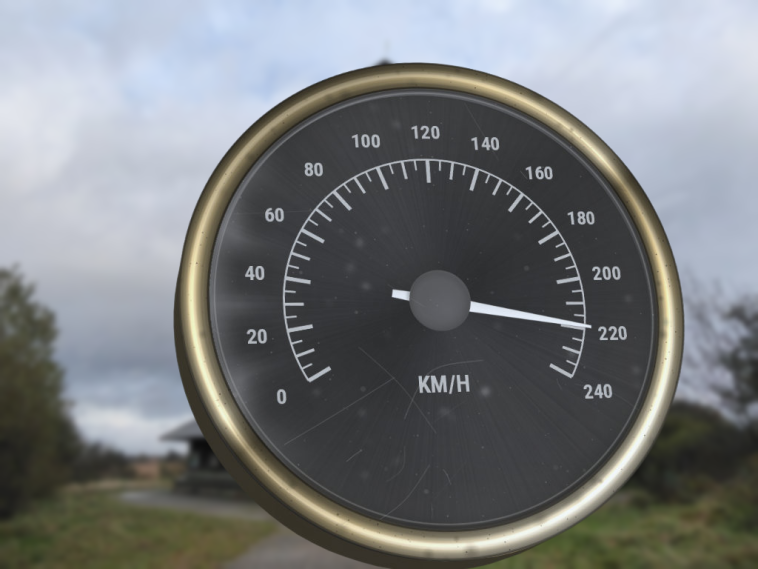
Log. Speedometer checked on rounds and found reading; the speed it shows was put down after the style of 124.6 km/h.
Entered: 220 km/h
